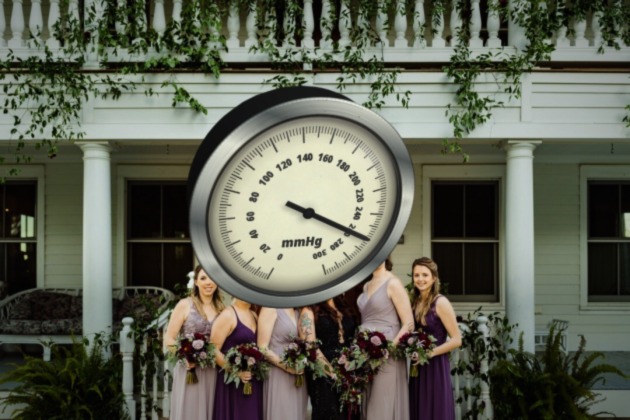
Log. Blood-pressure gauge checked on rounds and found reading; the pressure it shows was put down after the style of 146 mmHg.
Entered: 260 mmHg
